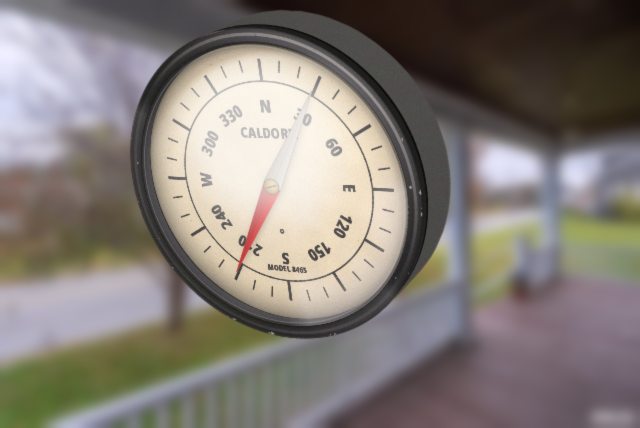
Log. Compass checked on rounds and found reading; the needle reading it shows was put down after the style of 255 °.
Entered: 210 °
